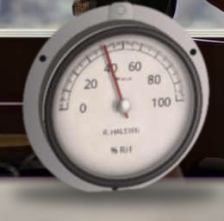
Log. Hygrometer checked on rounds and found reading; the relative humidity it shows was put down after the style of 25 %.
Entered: 40 %
